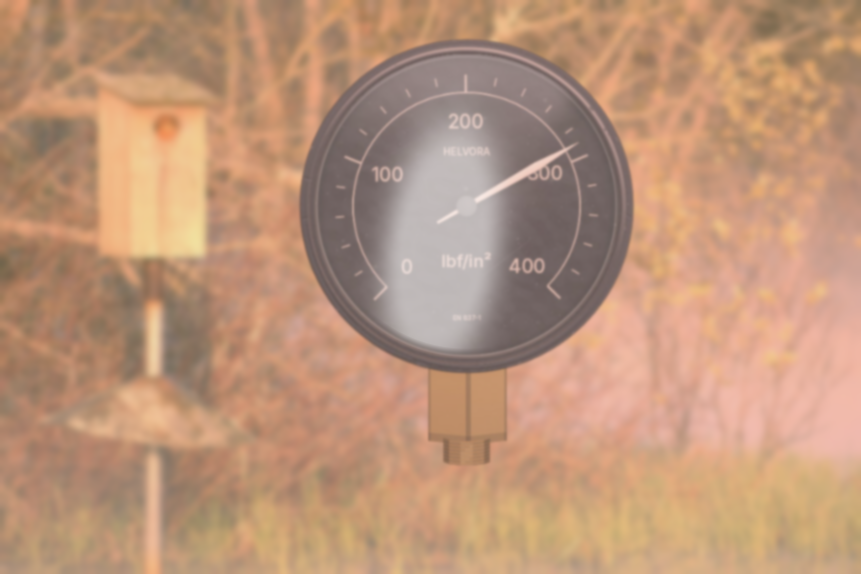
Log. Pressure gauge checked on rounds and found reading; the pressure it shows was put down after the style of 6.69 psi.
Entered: 290 psi
